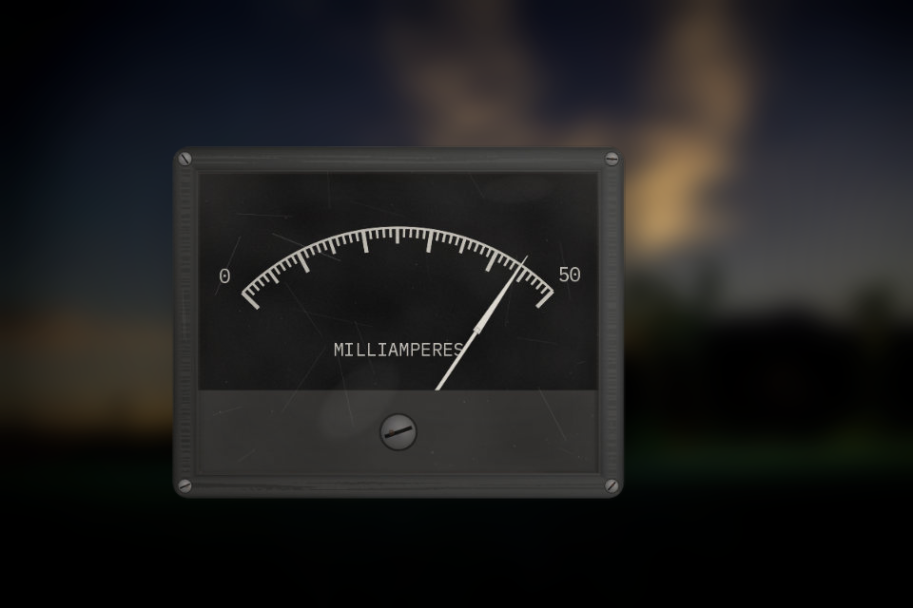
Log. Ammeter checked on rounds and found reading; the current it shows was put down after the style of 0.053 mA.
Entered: 44 mA
